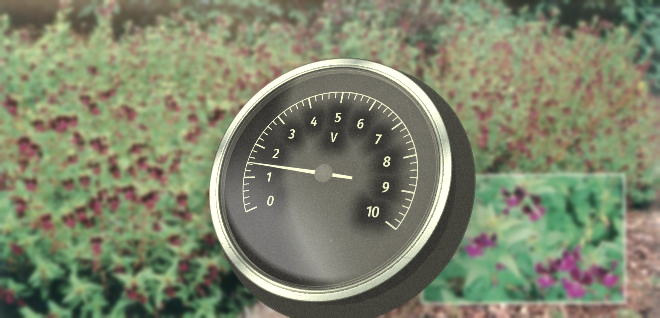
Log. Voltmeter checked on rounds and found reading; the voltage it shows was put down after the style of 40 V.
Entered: 1.4 V
